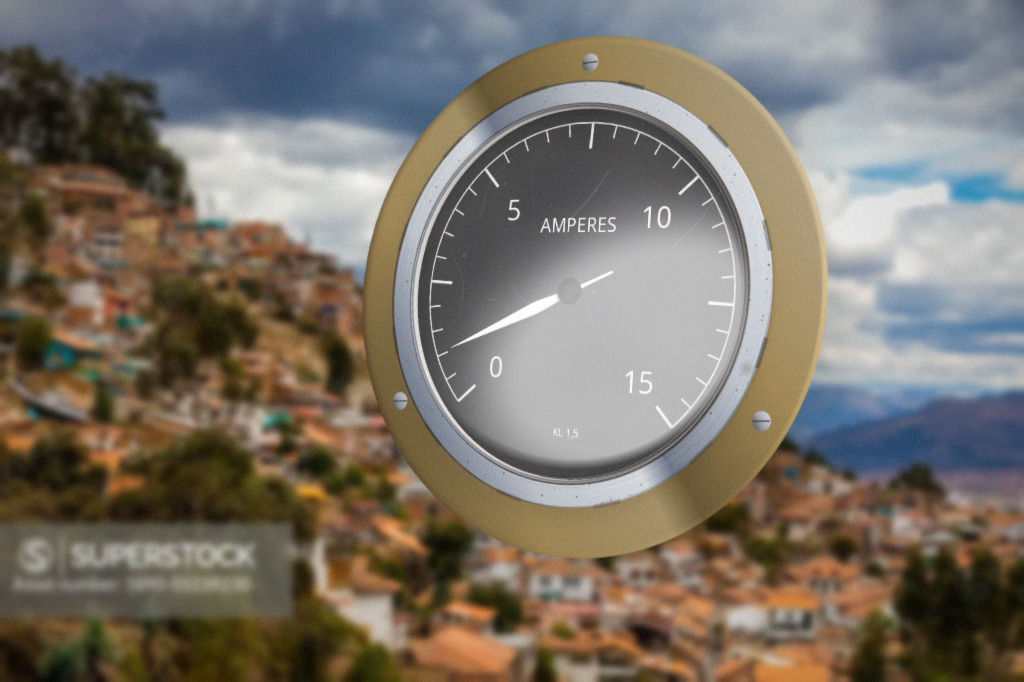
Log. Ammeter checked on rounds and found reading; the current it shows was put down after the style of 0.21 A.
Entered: 1 A
